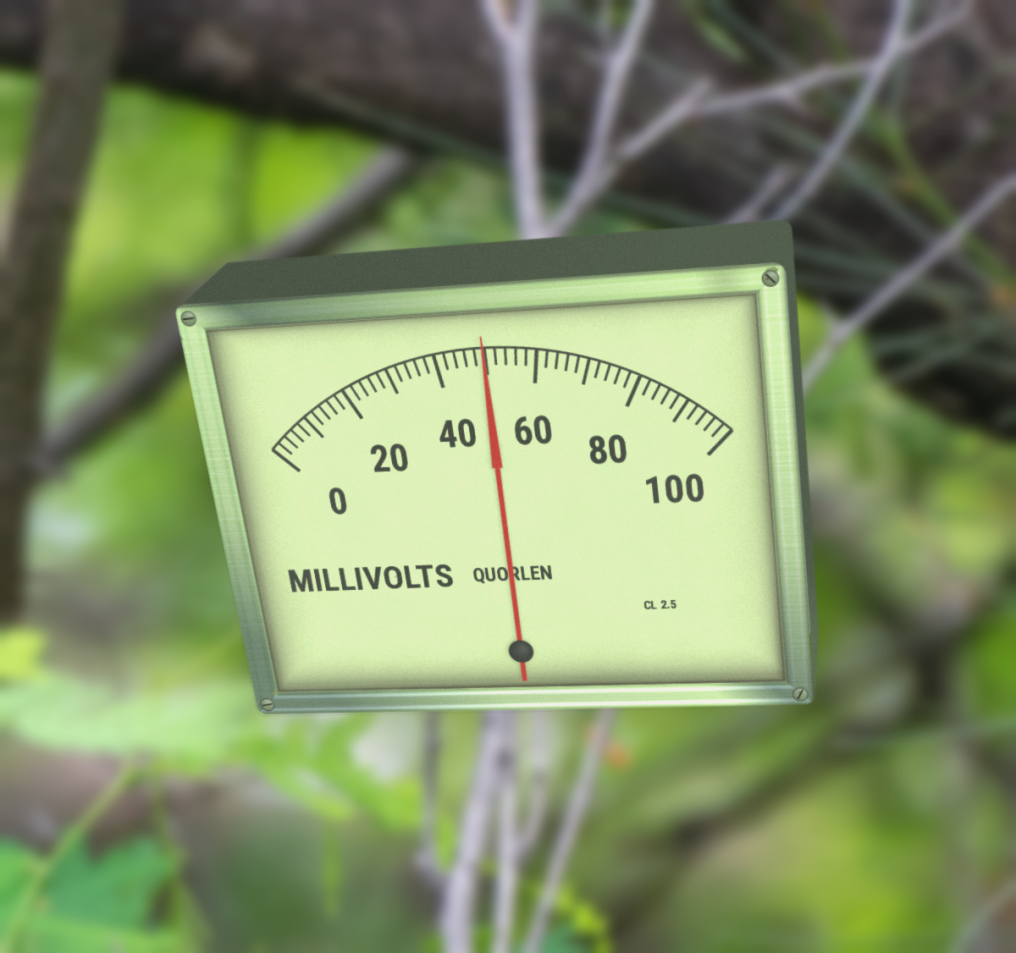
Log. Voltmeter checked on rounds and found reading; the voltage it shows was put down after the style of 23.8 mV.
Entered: 50 mV
